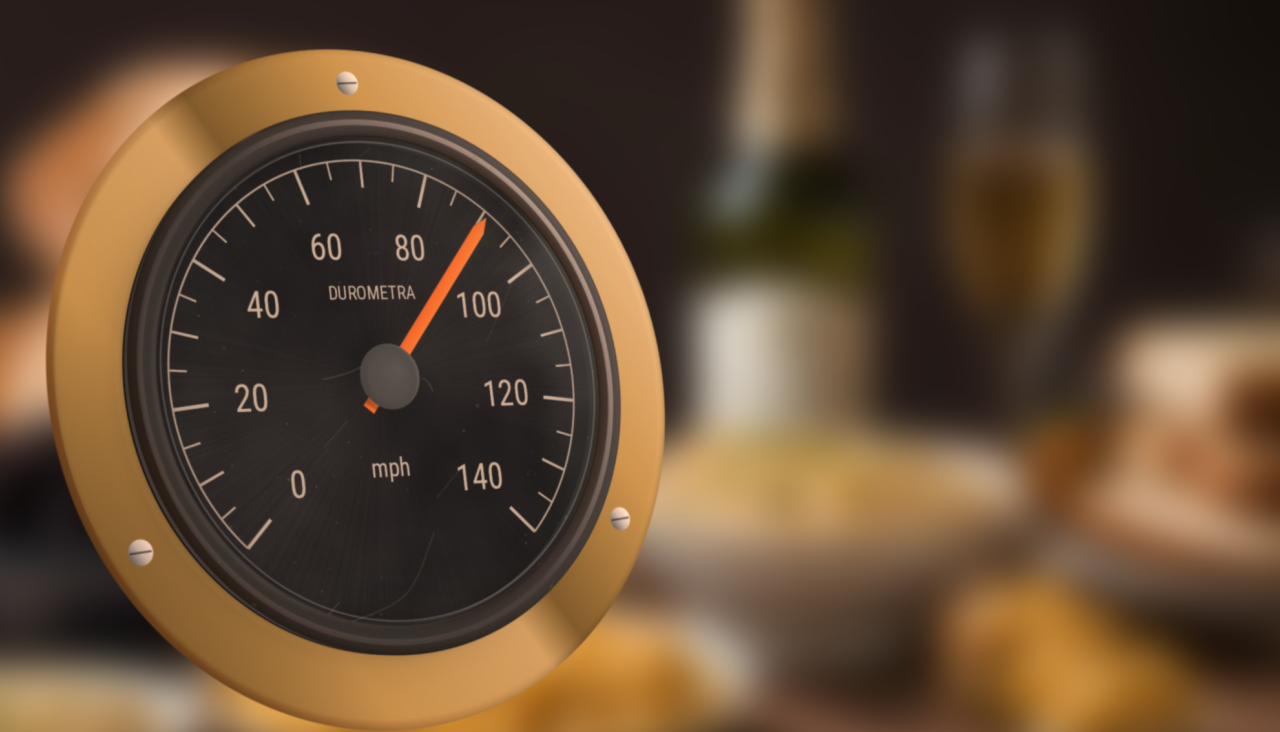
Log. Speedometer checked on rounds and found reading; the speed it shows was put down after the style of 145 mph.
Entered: 90 mph
